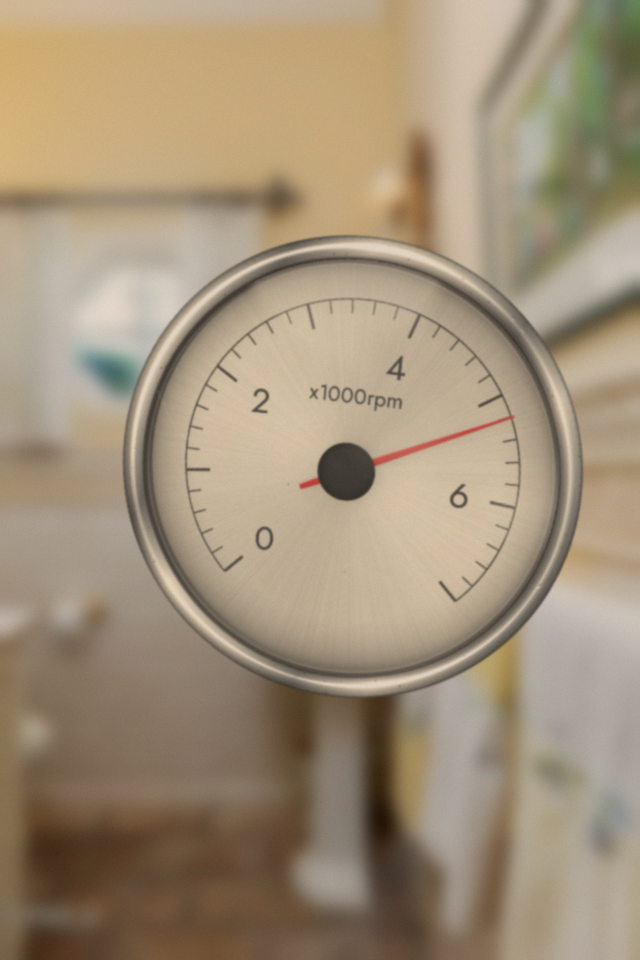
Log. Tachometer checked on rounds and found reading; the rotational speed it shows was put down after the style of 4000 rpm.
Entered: 5200 rpm
